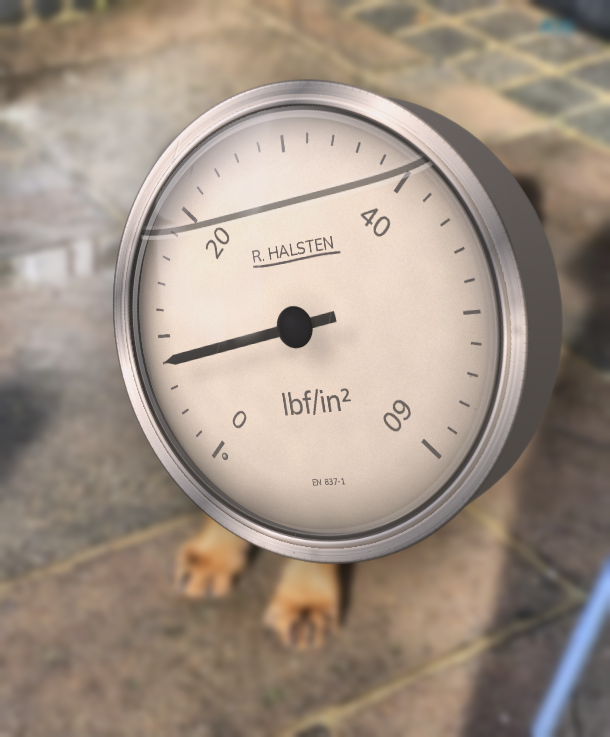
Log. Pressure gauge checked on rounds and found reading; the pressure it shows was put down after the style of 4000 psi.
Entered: 8 psi
